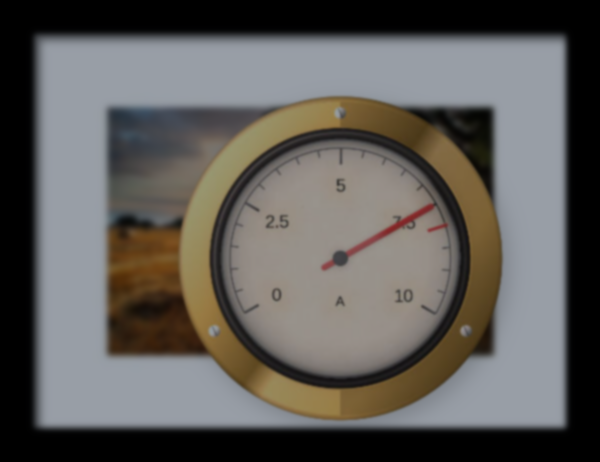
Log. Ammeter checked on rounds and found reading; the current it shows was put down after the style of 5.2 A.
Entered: 7.5 A
